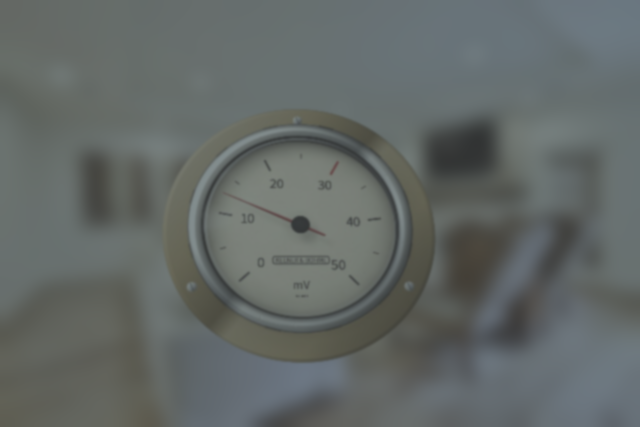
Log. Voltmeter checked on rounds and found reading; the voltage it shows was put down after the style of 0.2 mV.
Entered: 12.5 mV
